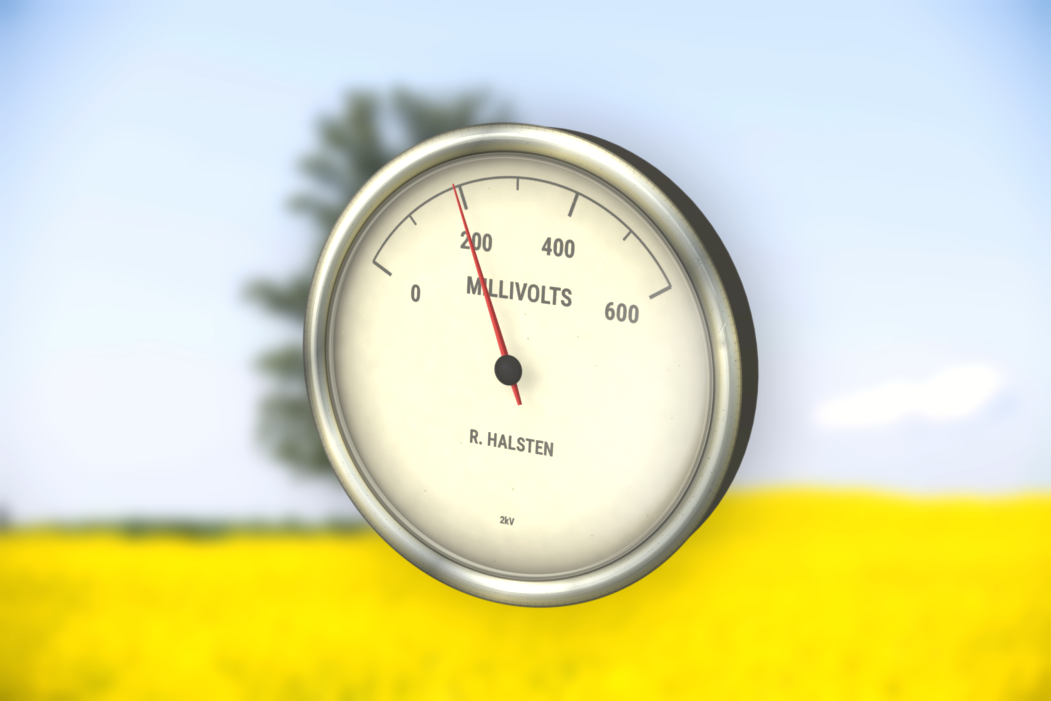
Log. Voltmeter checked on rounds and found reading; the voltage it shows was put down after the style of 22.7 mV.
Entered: 200 mV
